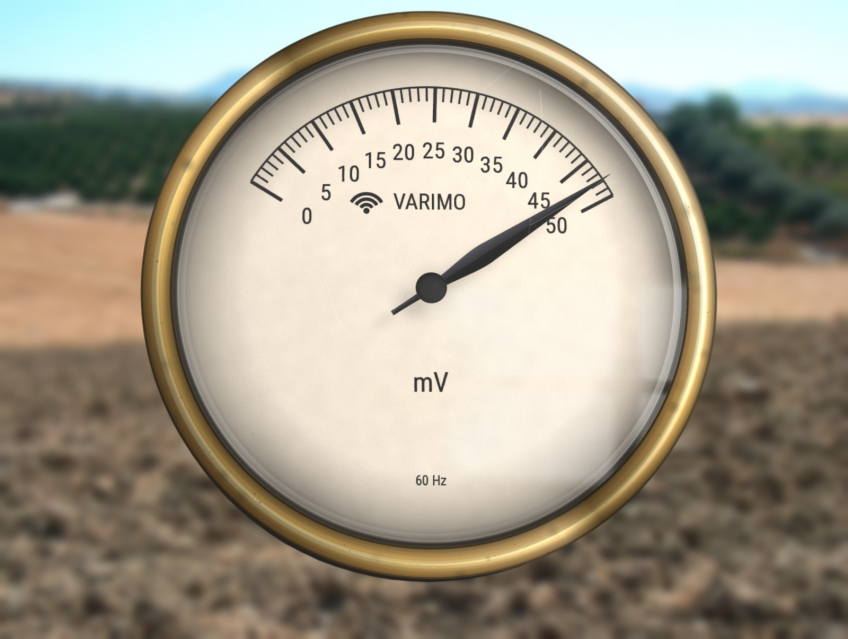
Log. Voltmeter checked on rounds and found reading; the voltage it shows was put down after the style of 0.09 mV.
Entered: 48 mV
